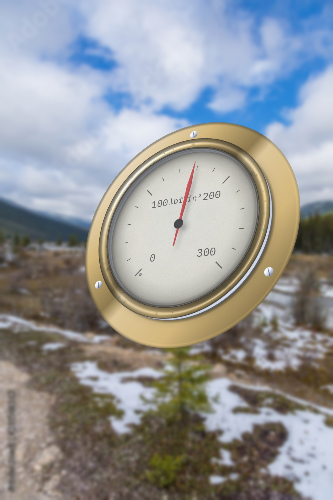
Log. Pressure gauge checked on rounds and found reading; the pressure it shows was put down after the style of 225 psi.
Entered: 160 psi
